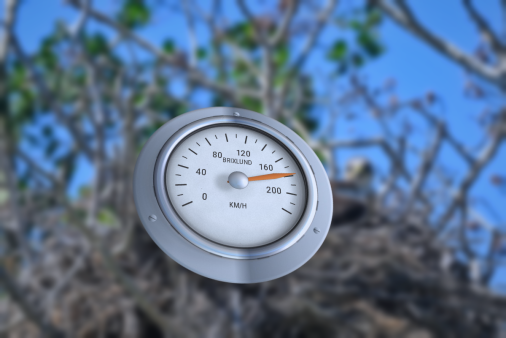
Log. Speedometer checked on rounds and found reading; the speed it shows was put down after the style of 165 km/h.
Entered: 180 km/h
